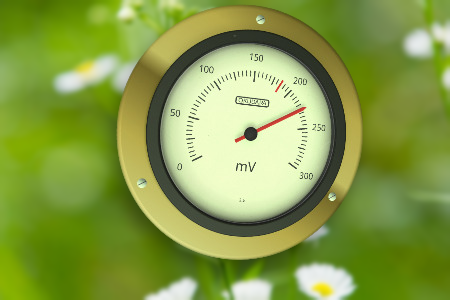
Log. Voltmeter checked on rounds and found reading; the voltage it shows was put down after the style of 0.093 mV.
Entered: 225 mV
